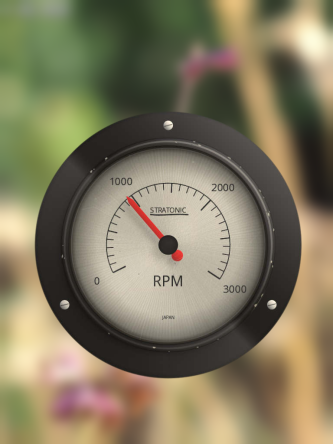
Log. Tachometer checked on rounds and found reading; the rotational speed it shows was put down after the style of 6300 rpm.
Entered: 950 rpm
